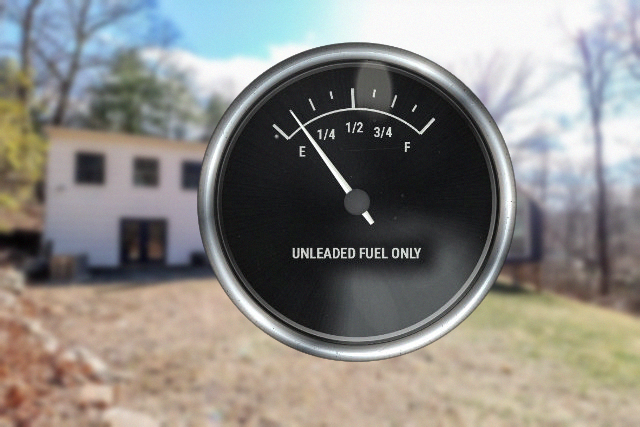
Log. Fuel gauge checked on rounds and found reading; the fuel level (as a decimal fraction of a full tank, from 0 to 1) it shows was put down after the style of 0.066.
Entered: 0.125
